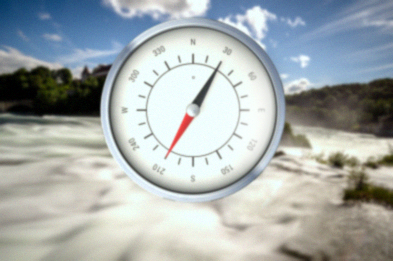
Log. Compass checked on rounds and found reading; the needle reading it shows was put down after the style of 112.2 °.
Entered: 210 °
